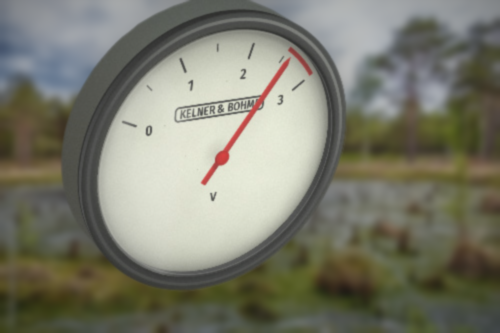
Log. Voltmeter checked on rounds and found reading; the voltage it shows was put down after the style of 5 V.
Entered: 2.5 V
